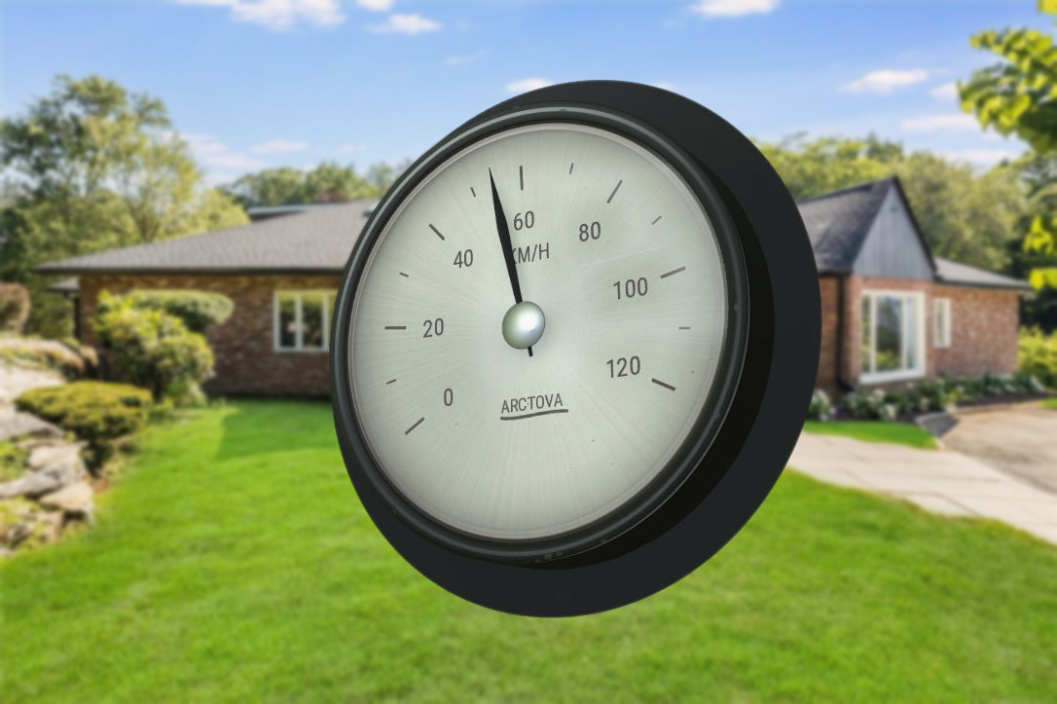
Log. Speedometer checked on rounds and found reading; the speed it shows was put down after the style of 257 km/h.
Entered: 55 km/h
